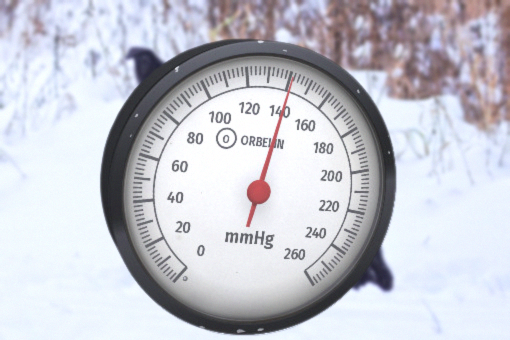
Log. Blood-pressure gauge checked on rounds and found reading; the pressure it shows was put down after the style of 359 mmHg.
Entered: 140 mmHg
